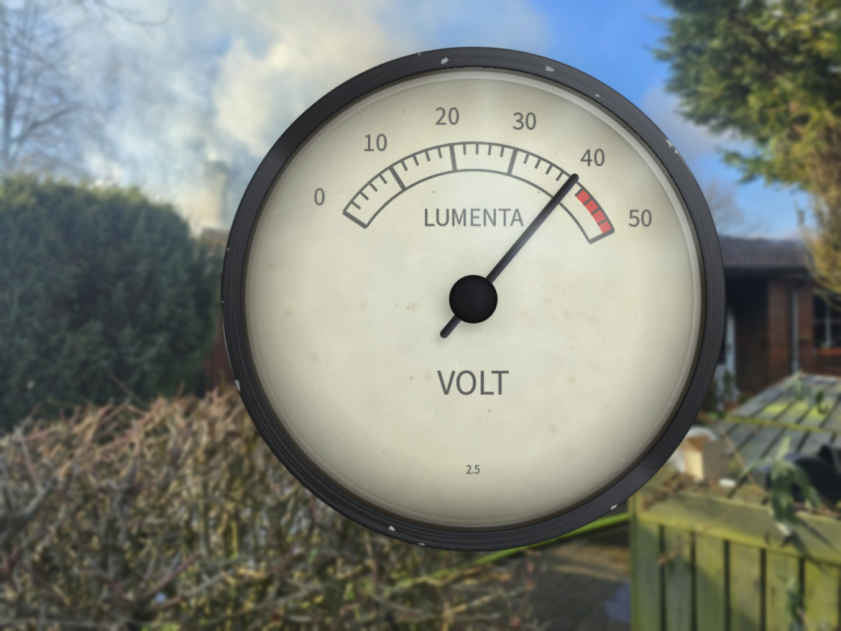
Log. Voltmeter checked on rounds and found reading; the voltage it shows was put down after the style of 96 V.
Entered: 40 V
